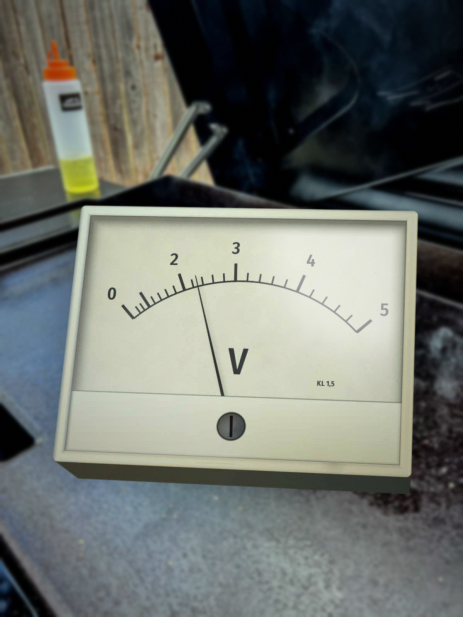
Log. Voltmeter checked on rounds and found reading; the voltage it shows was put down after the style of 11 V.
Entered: 2.3 V
